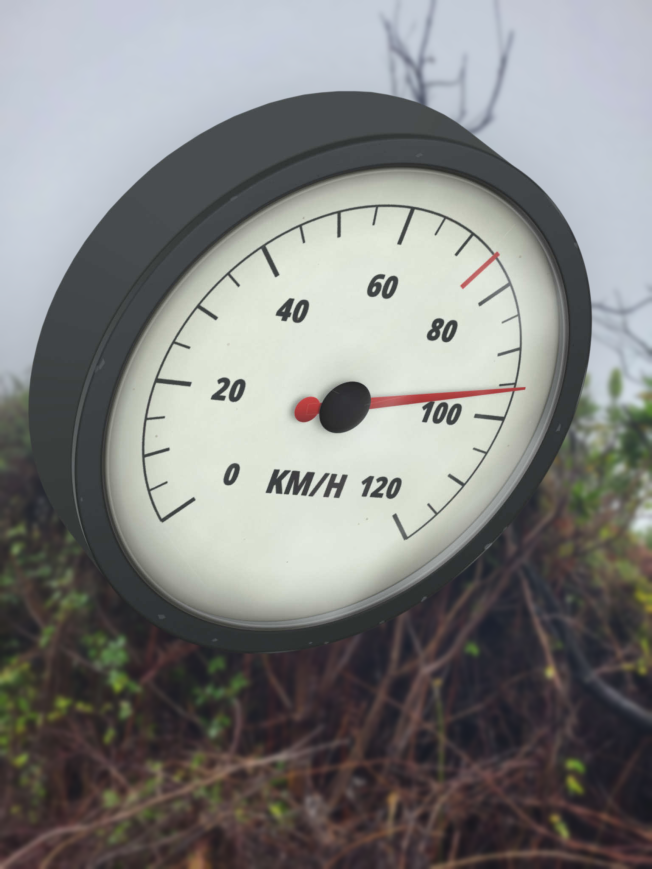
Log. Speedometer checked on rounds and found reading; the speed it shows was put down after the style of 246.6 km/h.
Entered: 95 km/h
